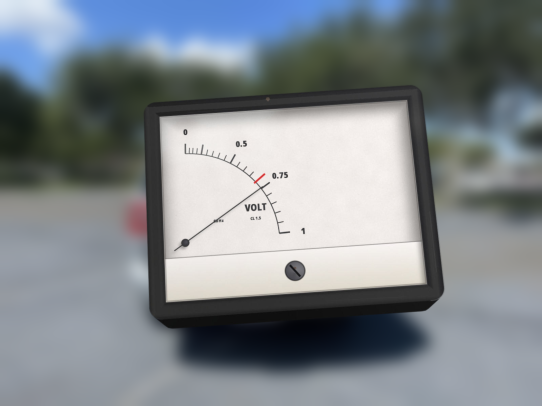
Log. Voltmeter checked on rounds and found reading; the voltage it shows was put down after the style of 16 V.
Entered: 0.75 V
